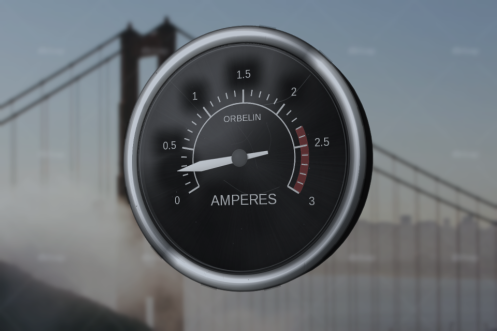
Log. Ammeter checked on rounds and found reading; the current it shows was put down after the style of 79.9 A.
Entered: 0.25 A
